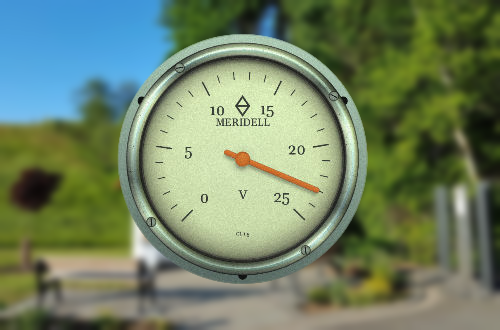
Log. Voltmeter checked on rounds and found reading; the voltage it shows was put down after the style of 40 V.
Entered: 23 V
